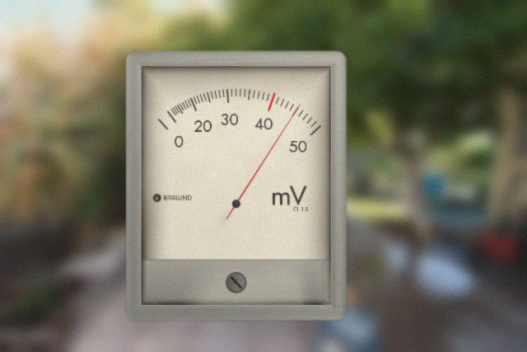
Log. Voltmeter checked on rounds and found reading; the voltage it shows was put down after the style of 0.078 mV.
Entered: 45 mV
